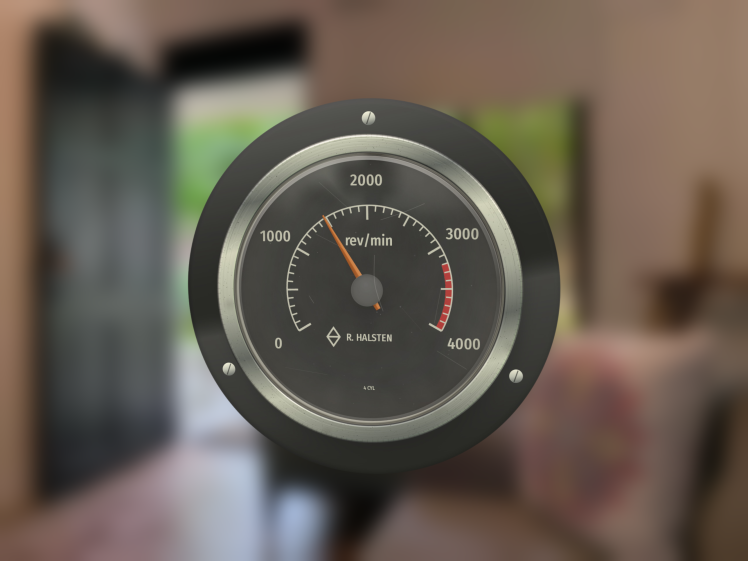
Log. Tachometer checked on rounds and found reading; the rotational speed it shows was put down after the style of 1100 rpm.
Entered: 1500 rpm
